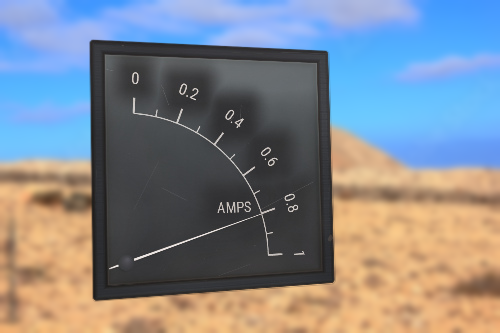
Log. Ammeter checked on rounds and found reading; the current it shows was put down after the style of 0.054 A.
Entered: 0.8 A
